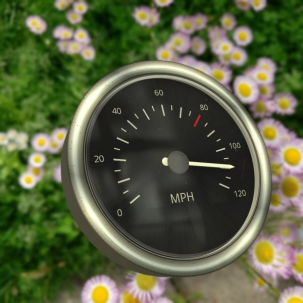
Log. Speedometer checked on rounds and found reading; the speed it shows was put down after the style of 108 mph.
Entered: 110 mph
